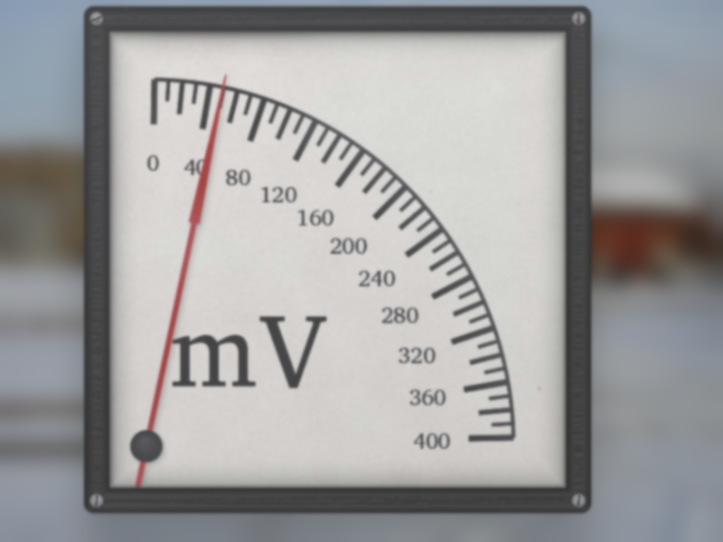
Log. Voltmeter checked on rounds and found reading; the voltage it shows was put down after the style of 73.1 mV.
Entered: 50 mV
